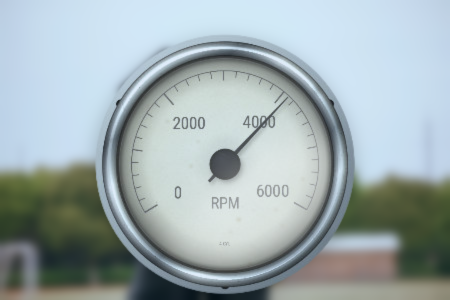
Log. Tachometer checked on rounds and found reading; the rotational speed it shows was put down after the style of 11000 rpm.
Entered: 4100 rpm
